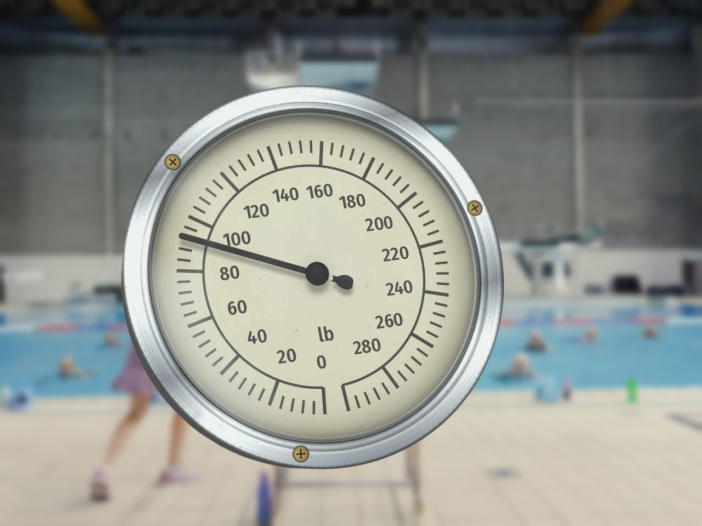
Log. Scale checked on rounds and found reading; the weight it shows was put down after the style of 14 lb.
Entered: 92 lb
